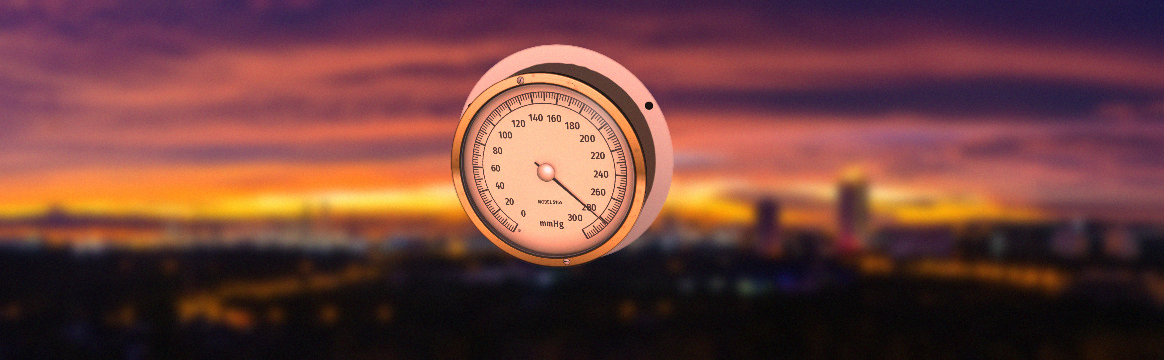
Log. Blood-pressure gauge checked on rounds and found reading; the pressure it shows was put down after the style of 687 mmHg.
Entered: 280 mmHg
